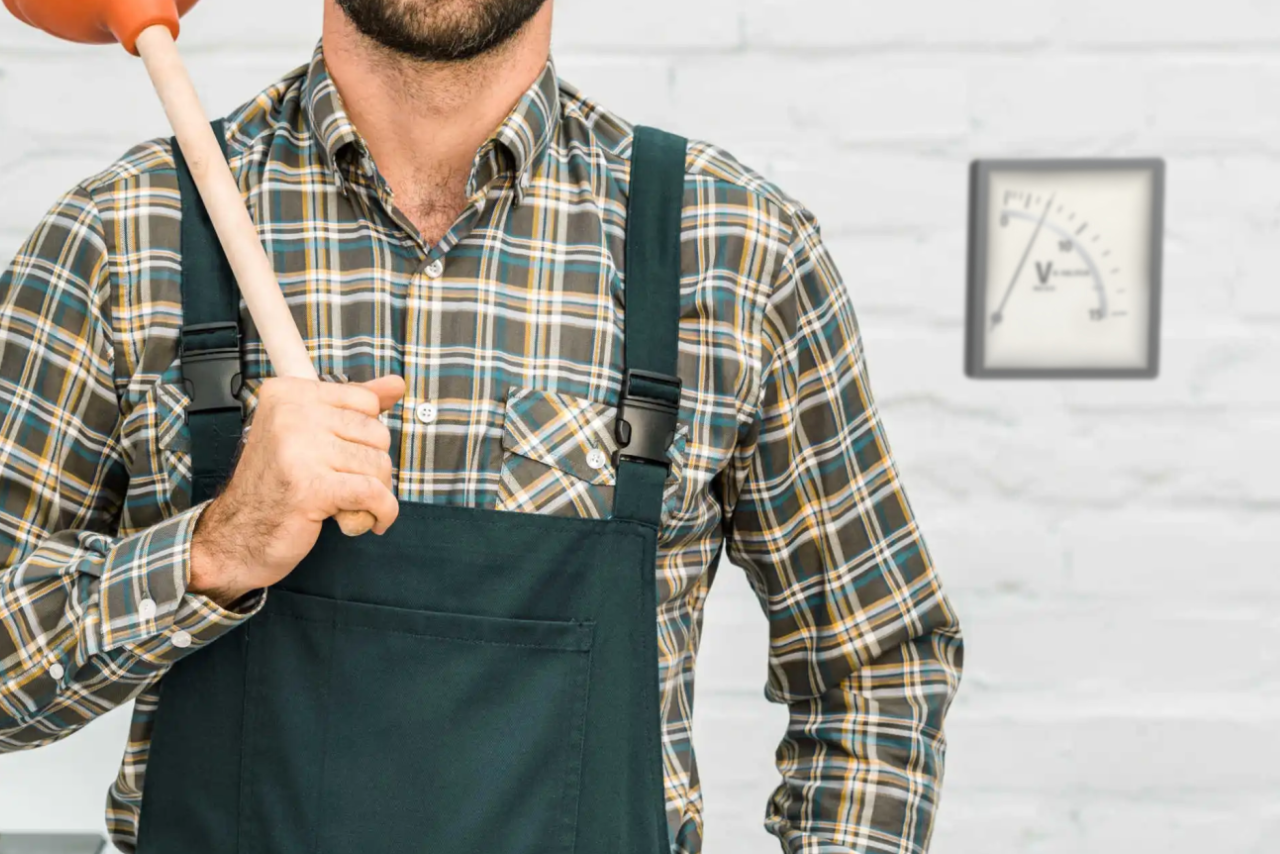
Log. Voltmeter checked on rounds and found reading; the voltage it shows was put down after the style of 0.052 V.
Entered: 7 V
